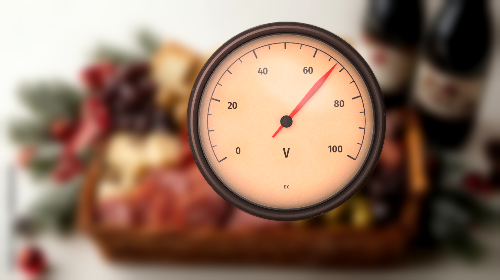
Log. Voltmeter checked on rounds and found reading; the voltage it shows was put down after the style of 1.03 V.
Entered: 67.5 V
